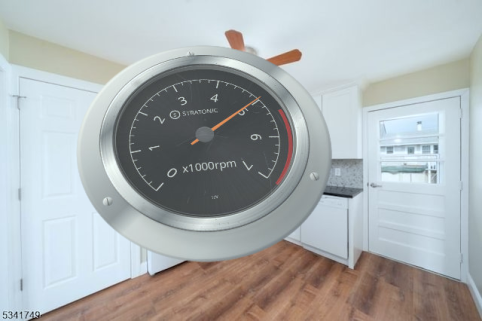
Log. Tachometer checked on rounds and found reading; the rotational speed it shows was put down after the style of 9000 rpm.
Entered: 5000 rpm
